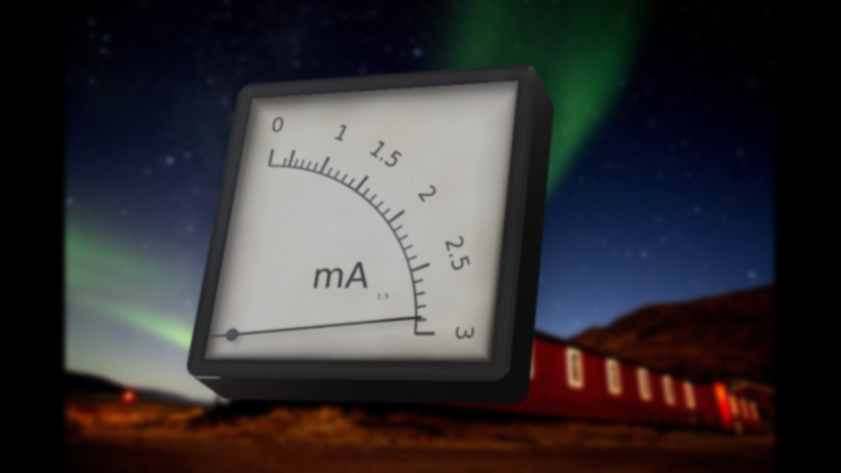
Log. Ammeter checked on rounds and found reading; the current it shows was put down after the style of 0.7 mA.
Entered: 2.9 mA
